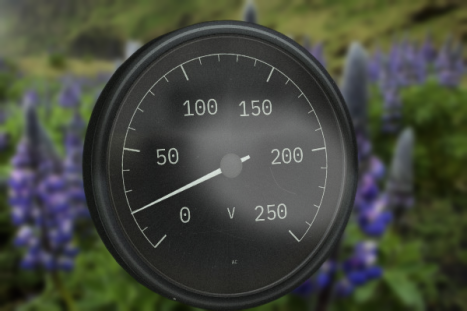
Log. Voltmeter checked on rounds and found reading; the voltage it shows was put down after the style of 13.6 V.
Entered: 20 V
